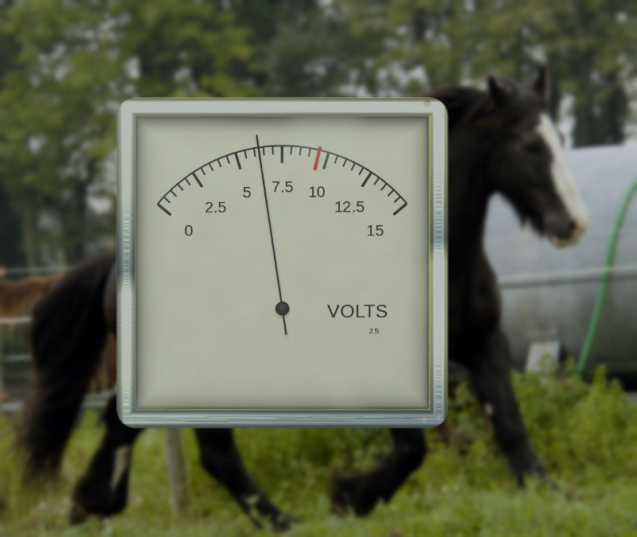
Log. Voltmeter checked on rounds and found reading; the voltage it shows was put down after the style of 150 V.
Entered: 6.25 V
